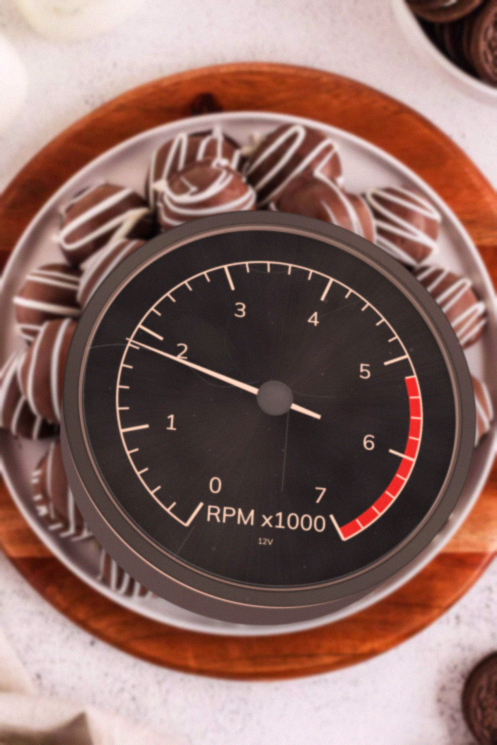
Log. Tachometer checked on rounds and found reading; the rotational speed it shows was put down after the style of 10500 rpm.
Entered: 1800 rpm
